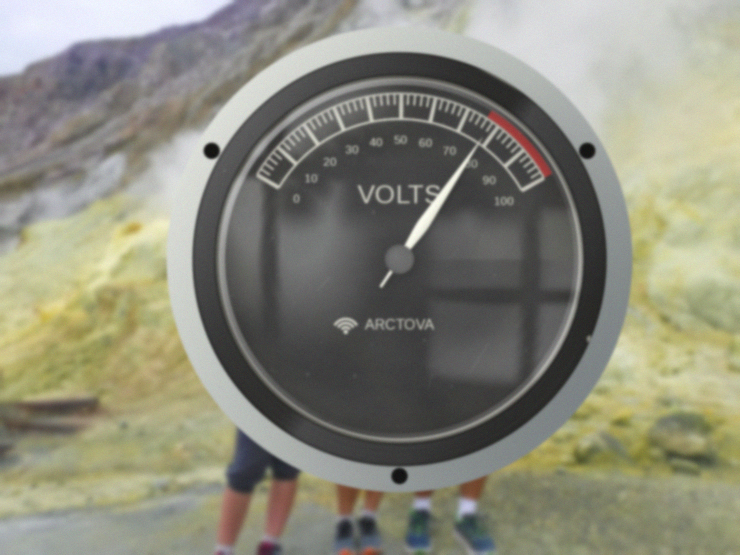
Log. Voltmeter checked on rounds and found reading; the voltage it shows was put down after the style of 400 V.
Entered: 78 V
